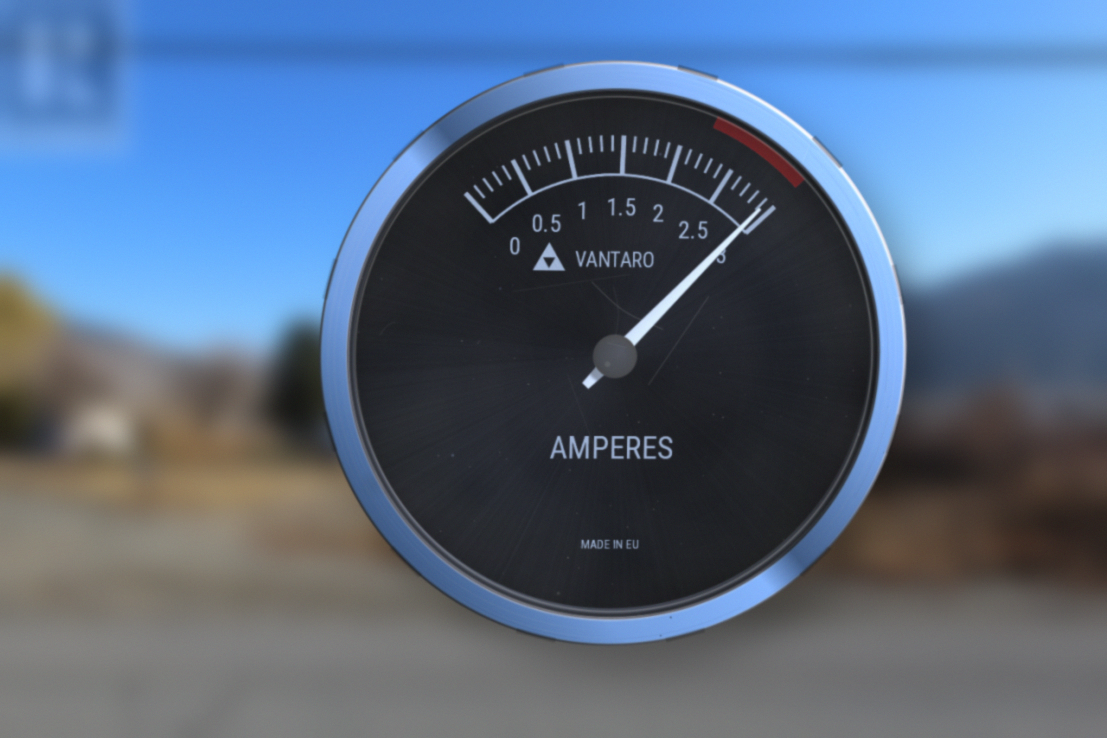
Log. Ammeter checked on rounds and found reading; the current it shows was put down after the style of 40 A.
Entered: 2.9 A
